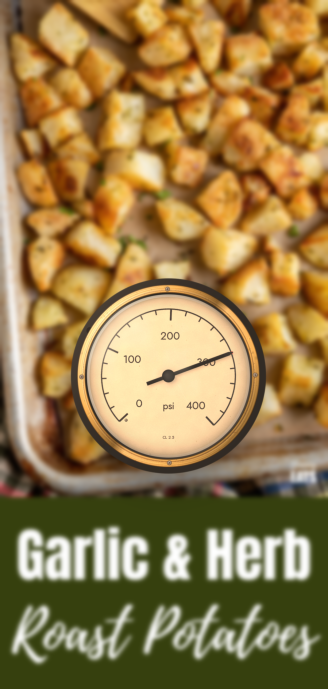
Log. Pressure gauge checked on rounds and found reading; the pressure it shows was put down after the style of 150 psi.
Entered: 300 psi
